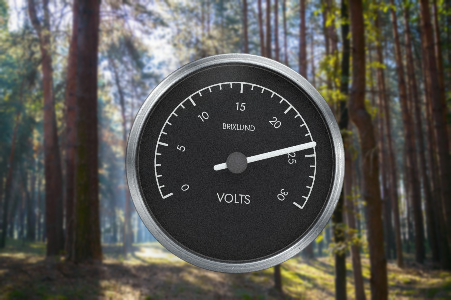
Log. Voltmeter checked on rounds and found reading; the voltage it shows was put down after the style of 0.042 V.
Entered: 24 V
